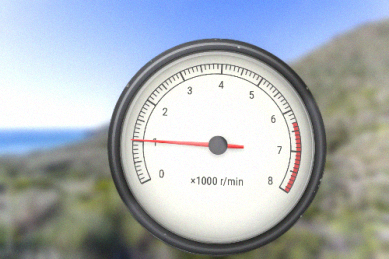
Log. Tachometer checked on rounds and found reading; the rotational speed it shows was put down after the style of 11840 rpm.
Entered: 1000 rpm
